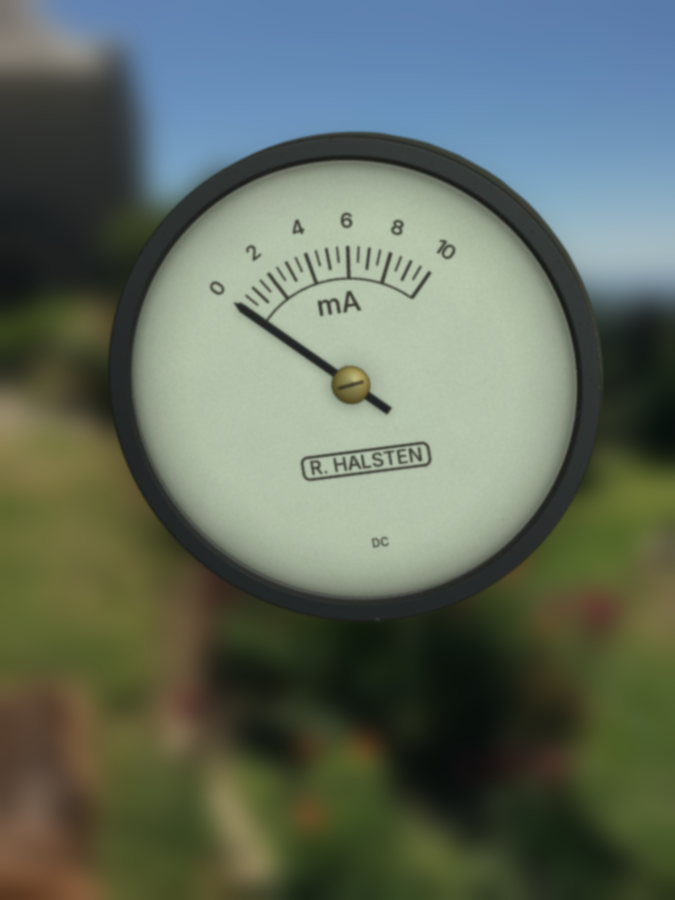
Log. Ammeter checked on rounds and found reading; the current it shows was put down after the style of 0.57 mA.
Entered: 0 mA
